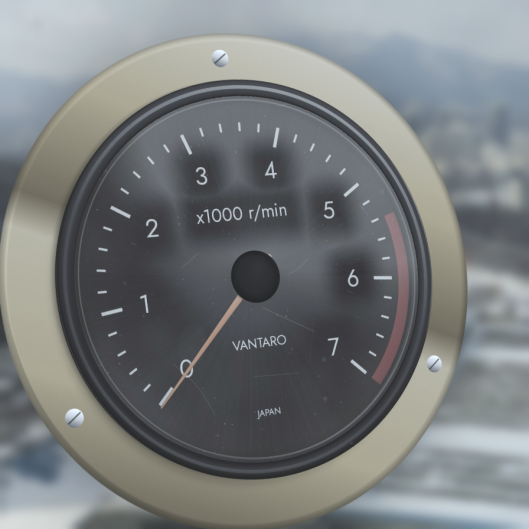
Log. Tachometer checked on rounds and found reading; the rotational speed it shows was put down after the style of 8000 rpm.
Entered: 0 rpm
